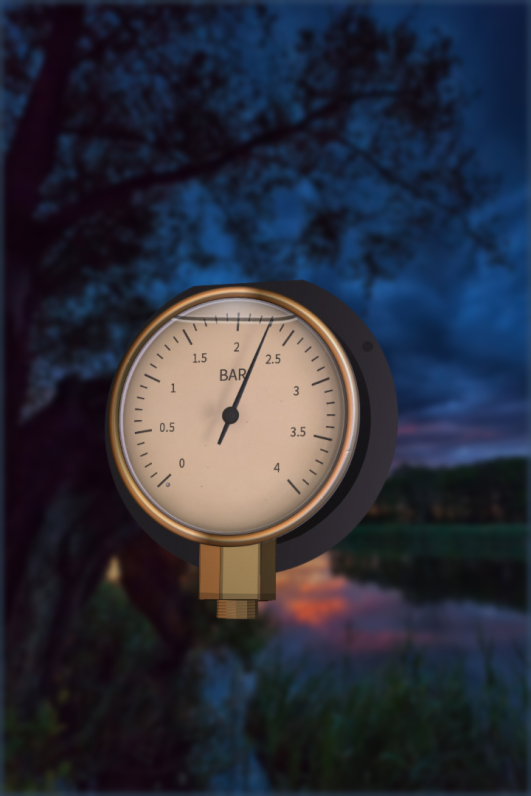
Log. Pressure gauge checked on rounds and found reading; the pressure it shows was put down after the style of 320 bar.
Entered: 2.3 bar
